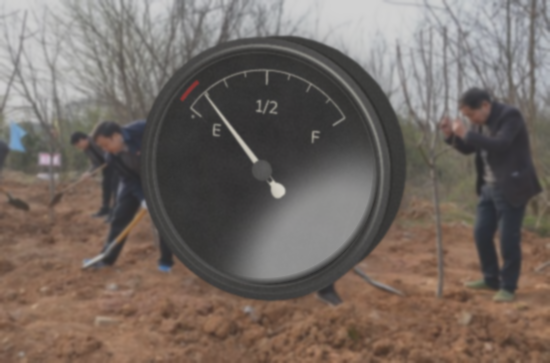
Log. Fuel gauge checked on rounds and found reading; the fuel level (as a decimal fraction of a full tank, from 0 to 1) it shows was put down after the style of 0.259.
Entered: 0.125
